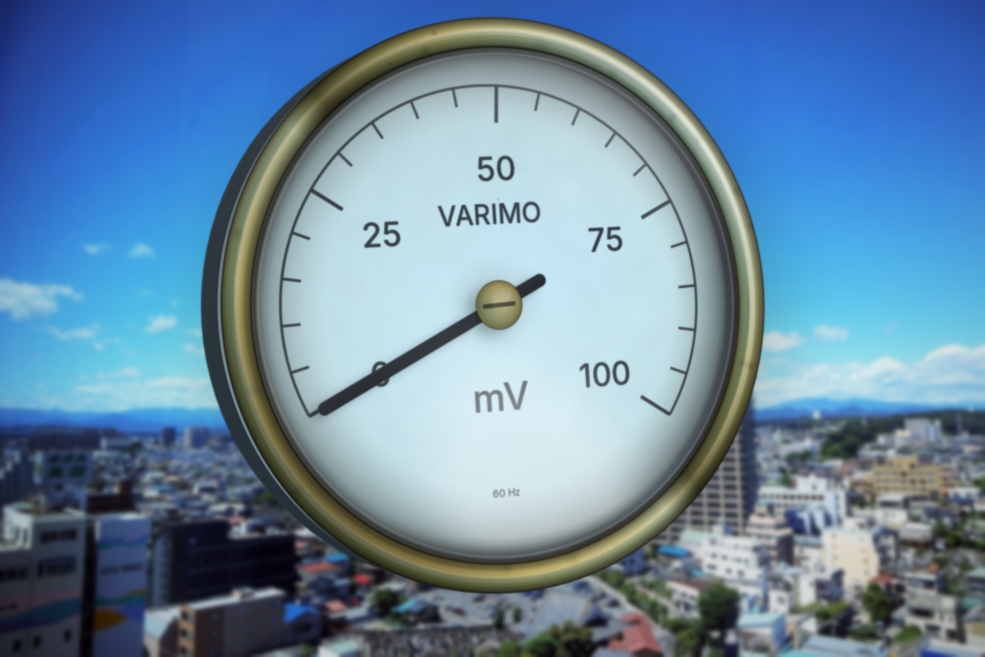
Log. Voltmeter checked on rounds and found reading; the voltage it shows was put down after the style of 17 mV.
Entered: 0 mV
